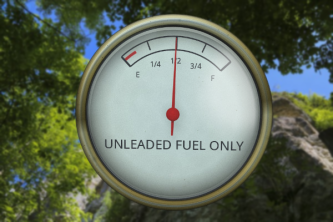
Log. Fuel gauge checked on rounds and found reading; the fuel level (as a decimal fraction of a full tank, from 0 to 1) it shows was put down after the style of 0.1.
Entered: 0.5
